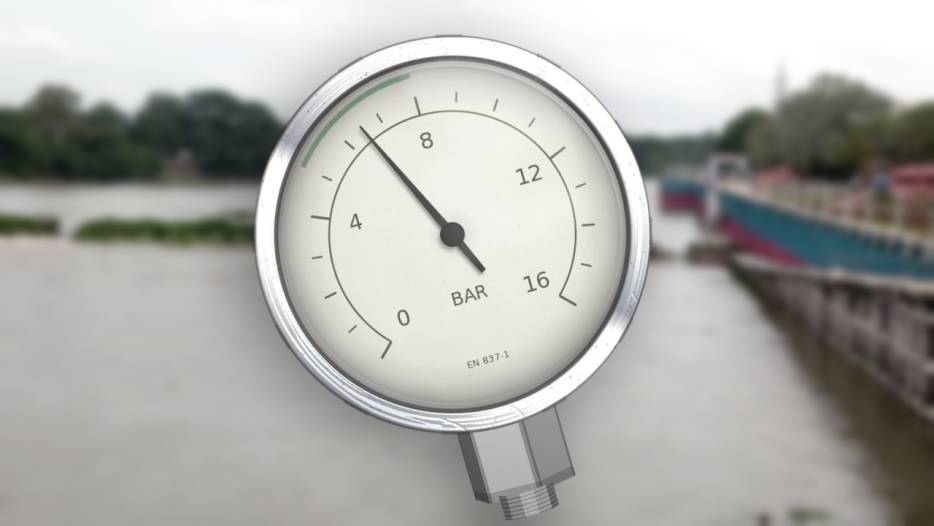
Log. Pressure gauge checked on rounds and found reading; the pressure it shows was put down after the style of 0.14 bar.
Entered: 6.5 bar
